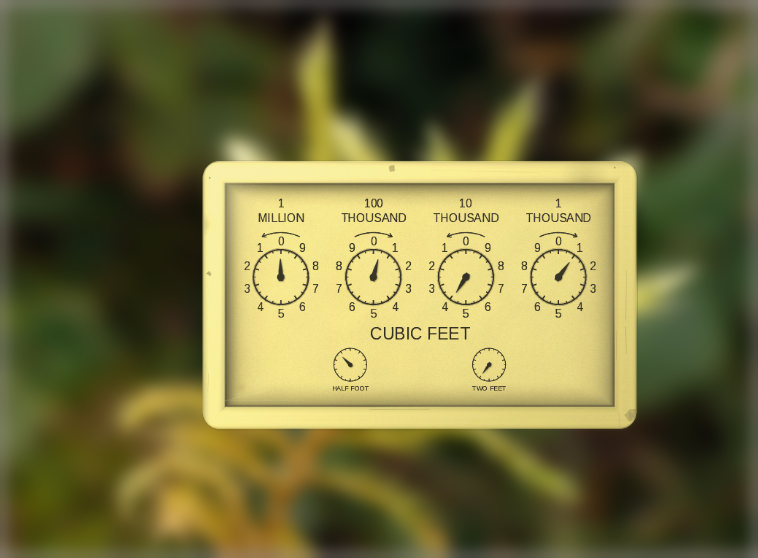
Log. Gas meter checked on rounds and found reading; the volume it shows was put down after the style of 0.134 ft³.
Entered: 4100 ft³
